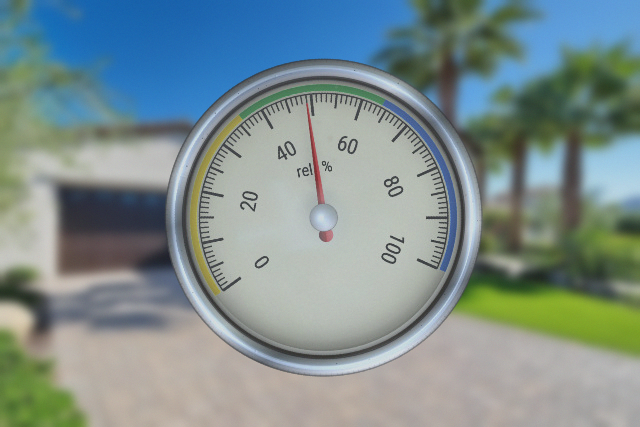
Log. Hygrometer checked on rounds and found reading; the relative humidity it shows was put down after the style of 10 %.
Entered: 49 %
